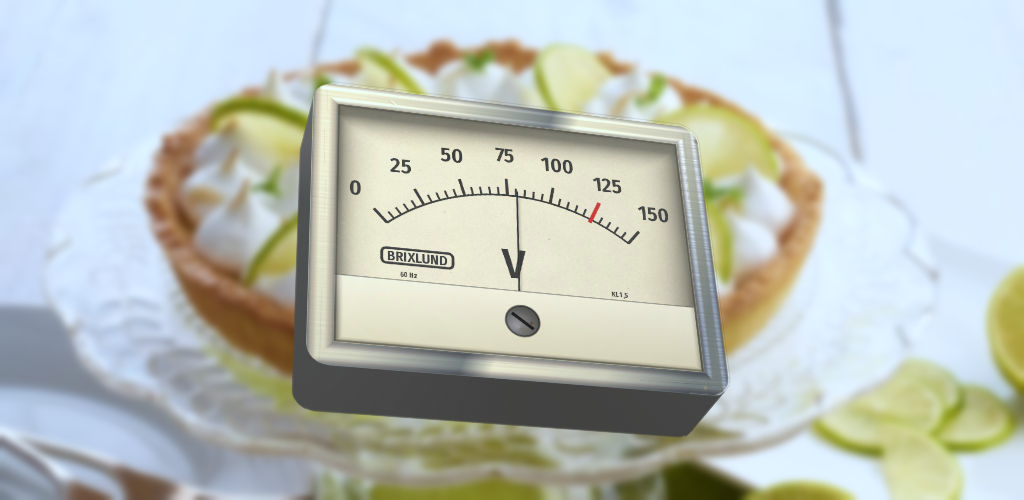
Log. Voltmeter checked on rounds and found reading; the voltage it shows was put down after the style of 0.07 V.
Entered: 80 V
